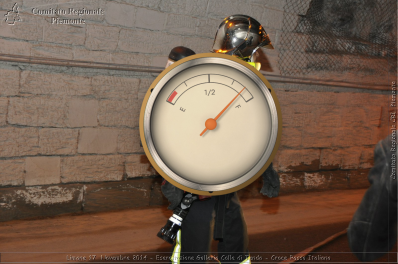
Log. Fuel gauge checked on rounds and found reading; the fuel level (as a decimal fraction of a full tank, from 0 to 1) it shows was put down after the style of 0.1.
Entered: 0.875
